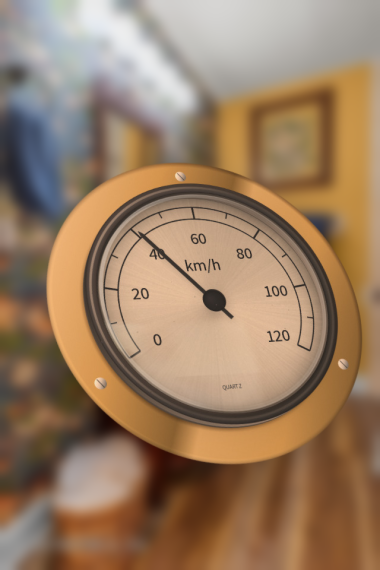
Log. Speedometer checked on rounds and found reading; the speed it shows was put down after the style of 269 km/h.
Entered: 40 km/h
